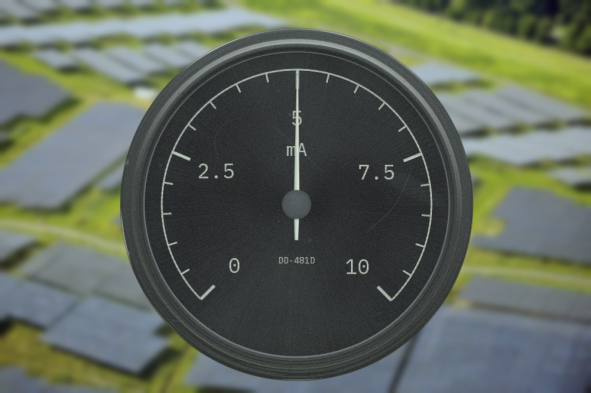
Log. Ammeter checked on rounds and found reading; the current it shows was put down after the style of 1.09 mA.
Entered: 5 mA
